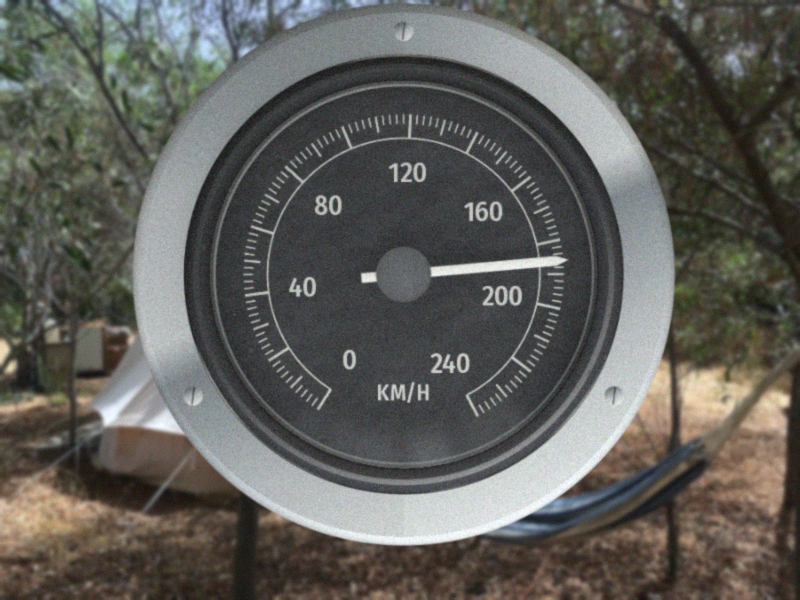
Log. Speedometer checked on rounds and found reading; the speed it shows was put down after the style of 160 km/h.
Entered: 186 km/h
